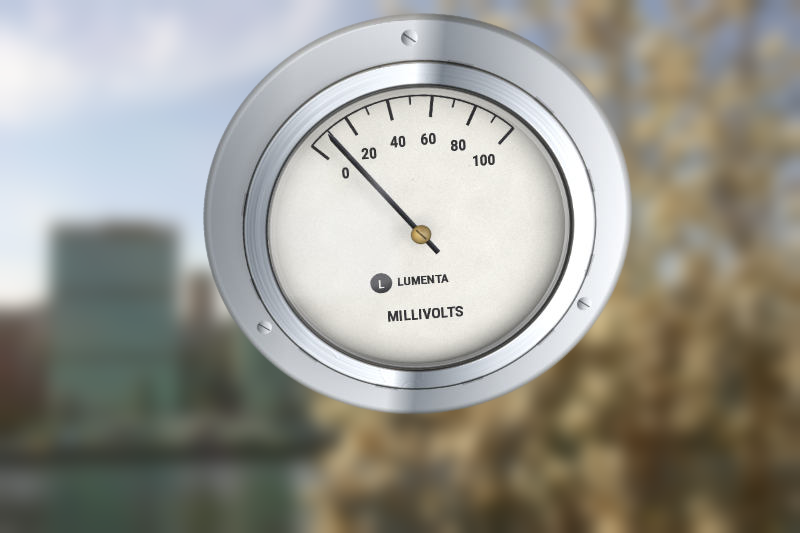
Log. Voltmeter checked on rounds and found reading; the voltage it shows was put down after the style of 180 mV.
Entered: 10 mV
